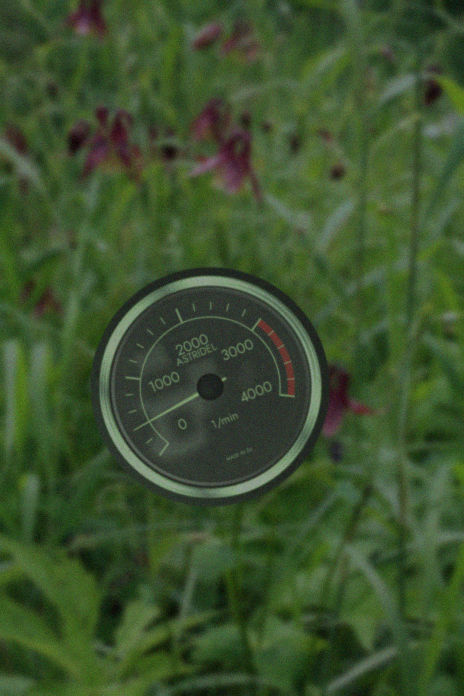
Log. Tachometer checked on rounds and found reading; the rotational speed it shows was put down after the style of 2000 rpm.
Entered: 400 rpm
